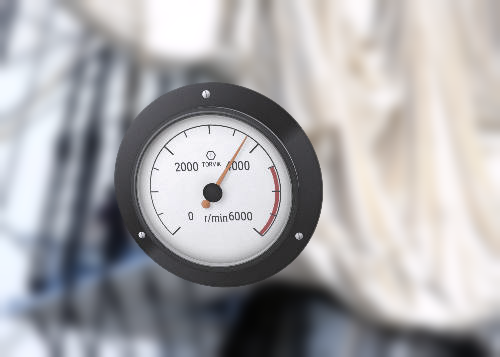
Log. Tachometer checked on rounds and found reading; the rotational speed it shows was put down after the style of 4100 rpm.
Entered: 3750 rpm
